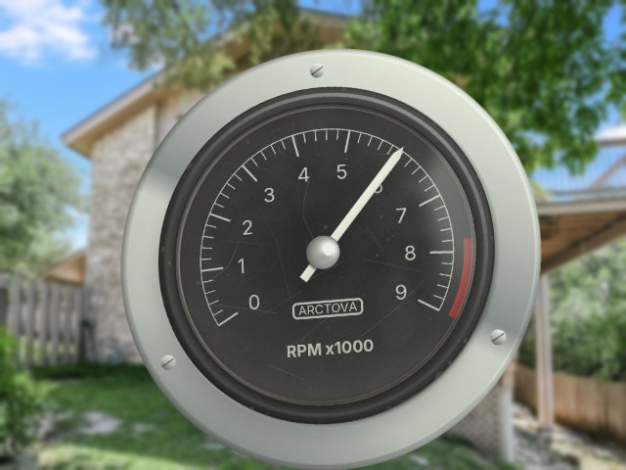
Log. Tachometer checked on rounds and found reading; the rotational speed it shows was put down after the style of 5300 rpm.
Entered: 6000 rpm
